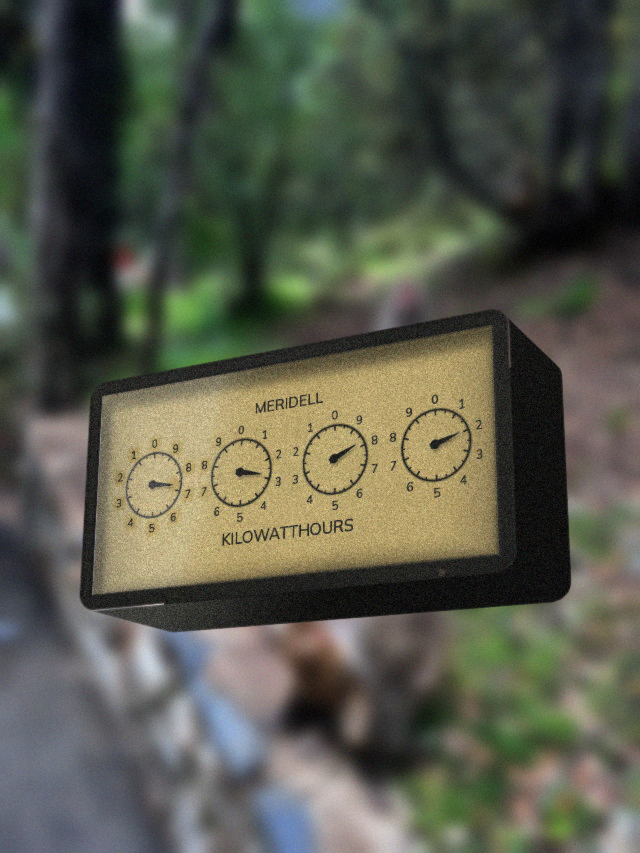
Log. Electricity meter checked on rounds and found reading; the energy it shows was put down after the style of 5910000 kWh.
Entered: 7282 kWh
